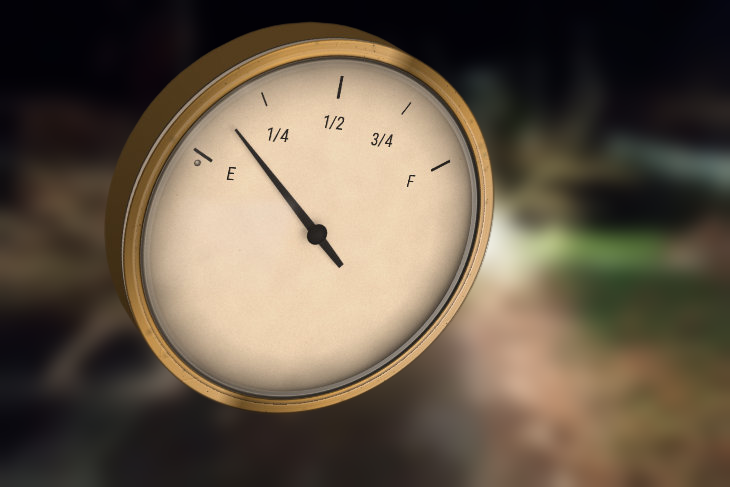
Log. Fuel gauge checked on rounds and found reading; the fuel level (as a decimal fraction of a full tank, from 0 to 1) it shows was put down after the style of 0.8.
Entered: 0.125
